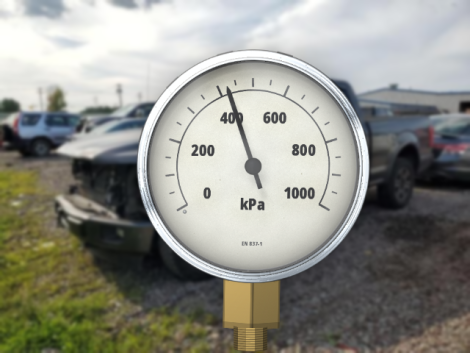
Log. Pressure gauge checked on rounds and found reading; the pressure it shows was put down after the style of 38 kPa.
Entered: 425 kPa
